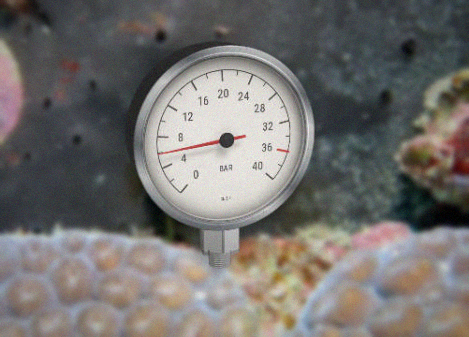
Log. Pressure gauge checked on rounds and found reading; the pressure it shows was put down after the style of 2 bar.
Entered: 6 bar
